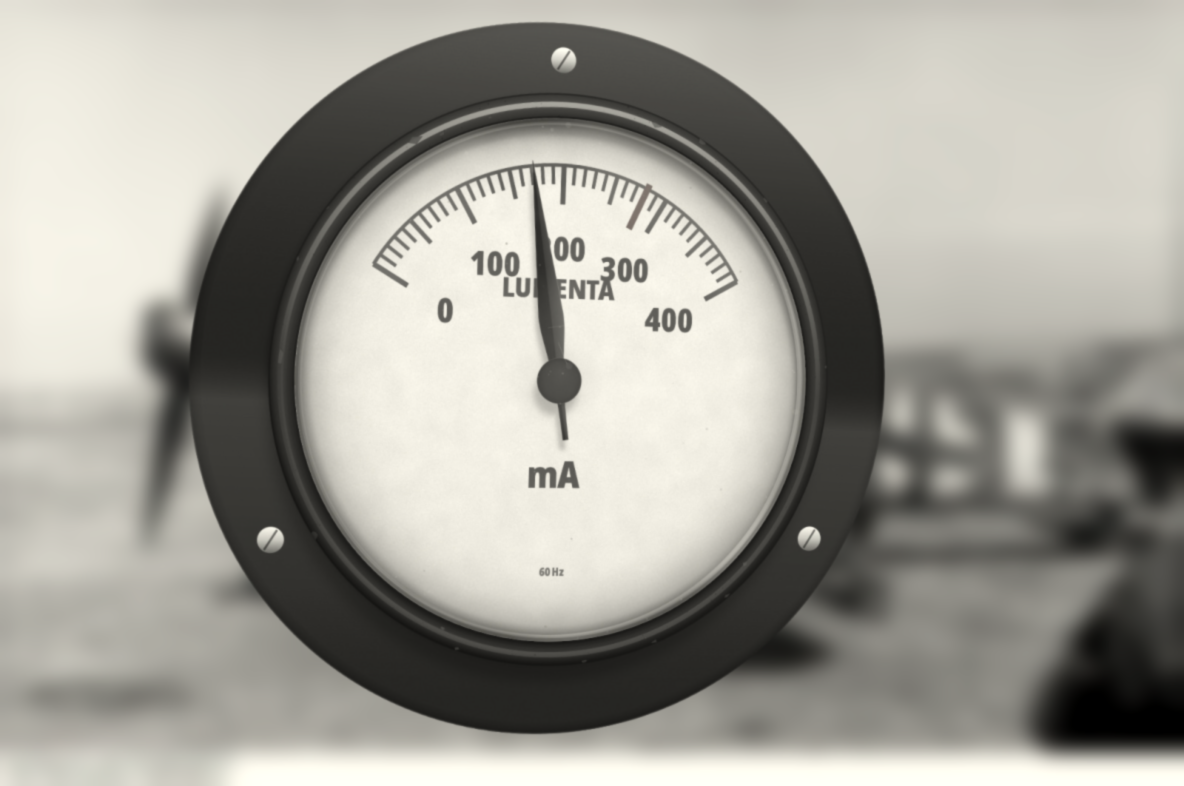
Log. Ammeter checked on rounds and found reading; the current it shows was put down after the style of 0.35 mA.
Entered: 170 mA
